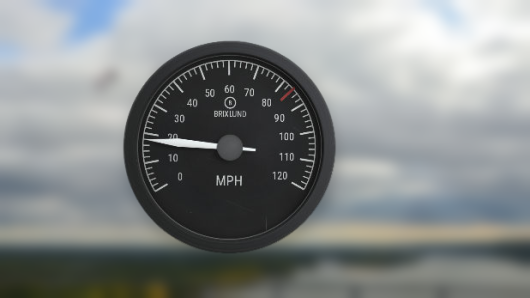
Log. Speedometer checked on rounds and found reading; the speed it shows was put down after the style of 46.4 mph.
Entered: 18 mph
